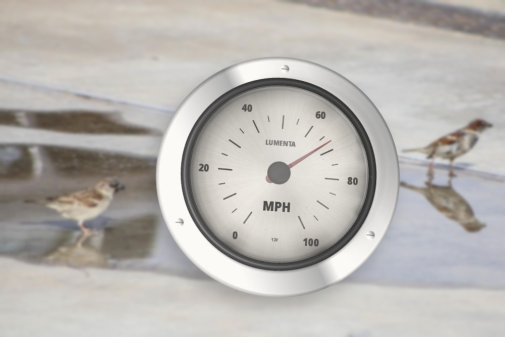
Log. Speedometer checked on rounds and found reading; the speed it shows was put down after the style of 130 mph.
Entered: 67.5 mph
